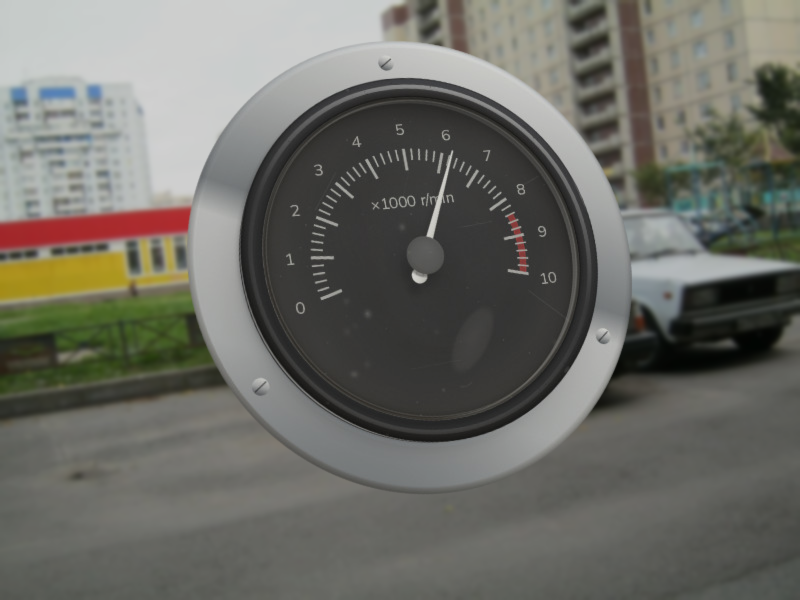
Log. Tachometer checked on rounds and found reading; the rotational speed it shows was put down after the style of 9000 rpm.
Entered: 6200 rpm
